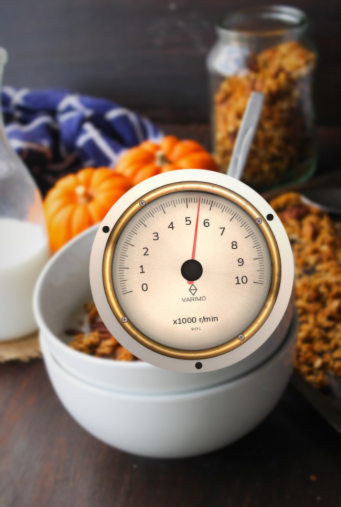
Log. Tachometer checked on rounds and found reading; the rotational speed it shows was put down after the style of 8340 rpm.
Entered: 5500 rpm
